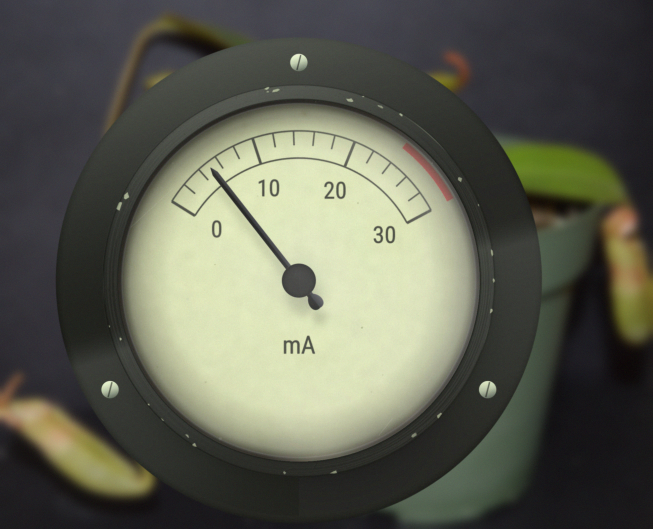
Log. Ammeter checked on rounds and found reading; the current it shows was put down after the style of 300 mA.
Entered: 5 mA
